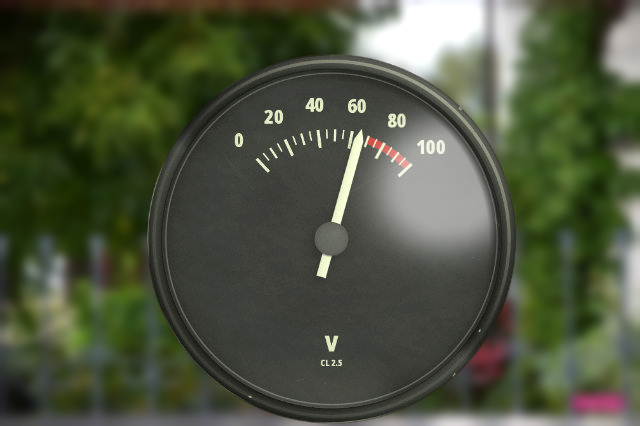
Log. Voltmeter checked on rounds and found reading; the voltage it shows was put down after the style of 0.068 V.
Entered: 65 V
